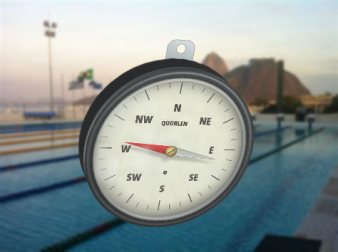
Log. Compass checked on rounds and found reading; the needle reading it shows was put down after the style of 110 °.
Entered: 280 °
